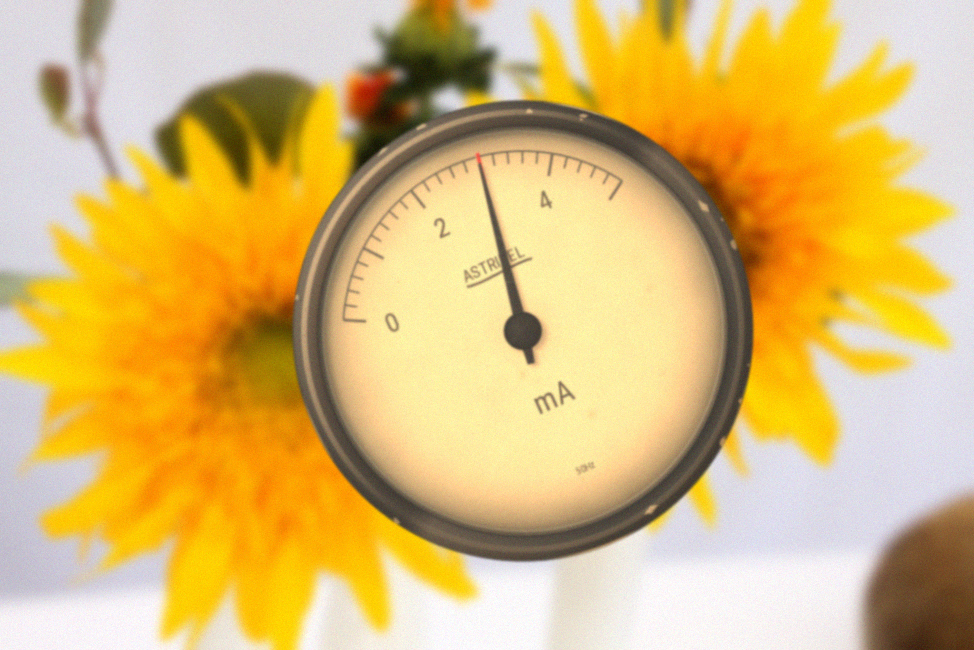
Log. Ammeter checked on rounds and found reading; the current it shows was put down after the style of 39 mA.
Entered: 3 mA
